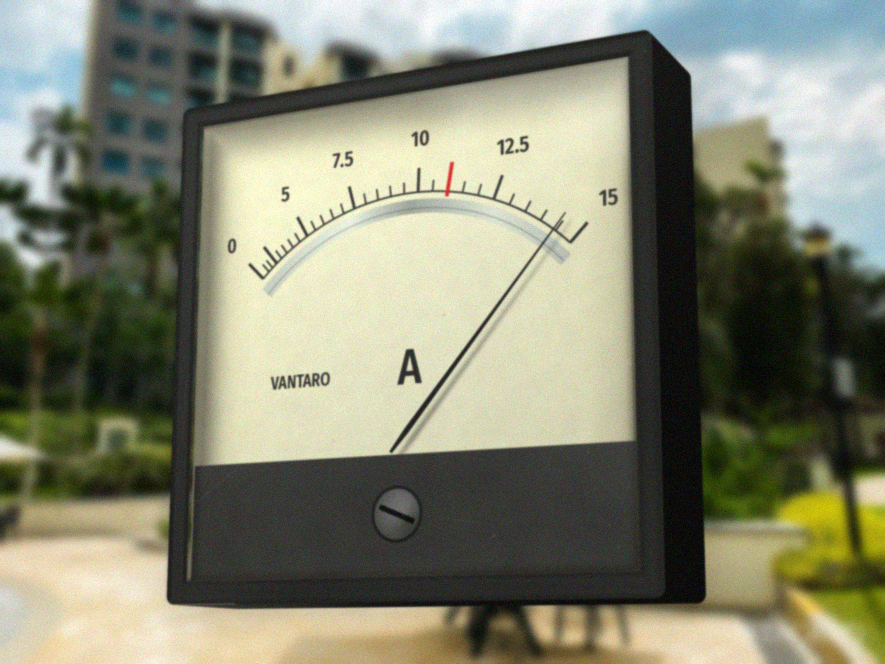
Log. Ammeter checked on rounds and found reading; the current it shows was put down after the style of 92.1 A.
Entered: 14.5 A
